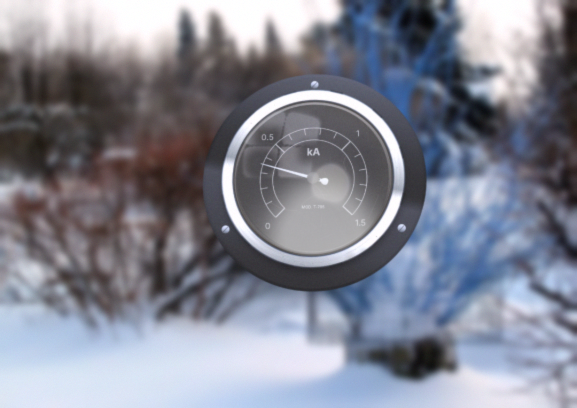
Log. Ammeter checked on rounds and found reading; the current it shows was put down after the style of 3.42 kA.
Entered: 0.35 kA
